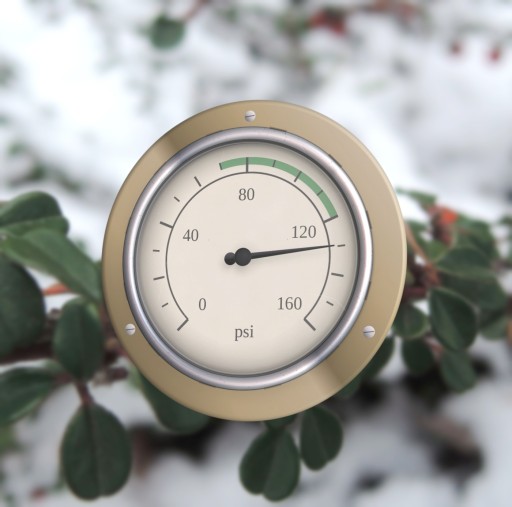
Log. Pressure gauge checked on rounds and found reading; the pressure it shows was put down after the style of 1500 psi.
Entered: 130 psi
